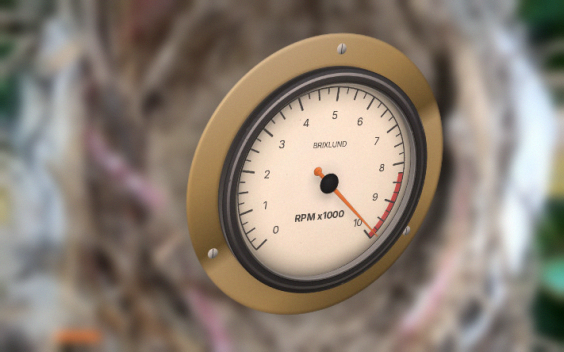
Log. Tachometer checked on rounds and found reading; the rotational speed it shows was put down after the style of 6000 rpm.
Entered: 9875 rpm
